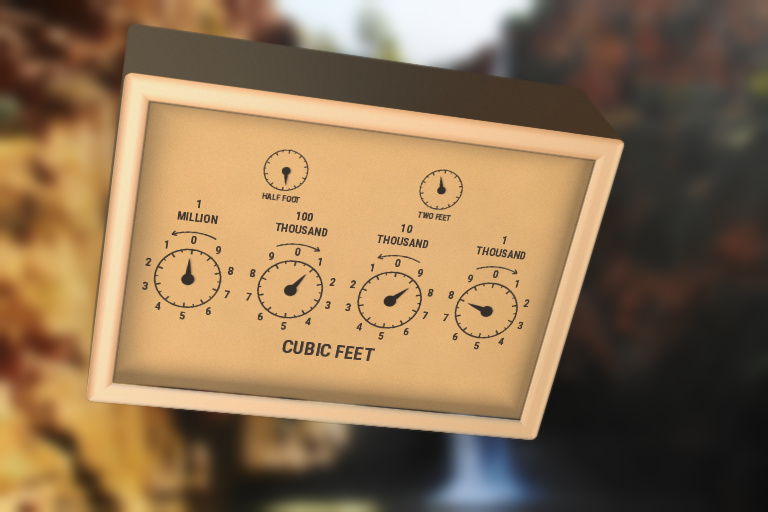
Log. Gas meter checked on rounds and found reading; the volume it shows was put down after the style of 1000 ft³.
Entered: 8800 ft³
